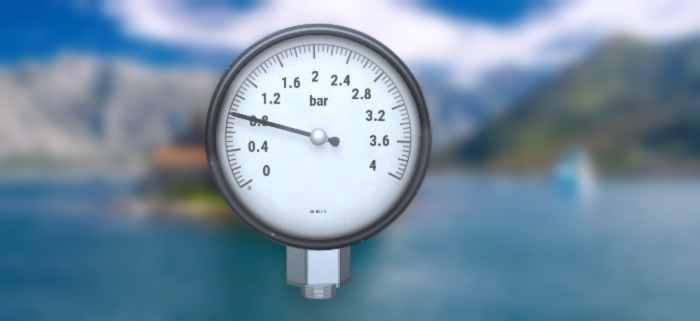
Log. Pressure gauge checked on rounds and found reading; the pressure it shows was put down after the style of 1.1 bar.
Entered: 0.8 bar
